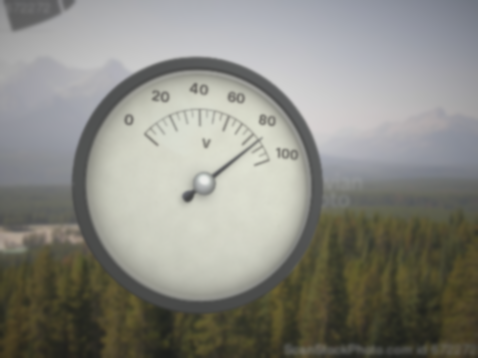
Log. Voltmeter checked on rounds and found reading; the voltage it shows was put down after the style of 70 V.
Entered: 85 V
